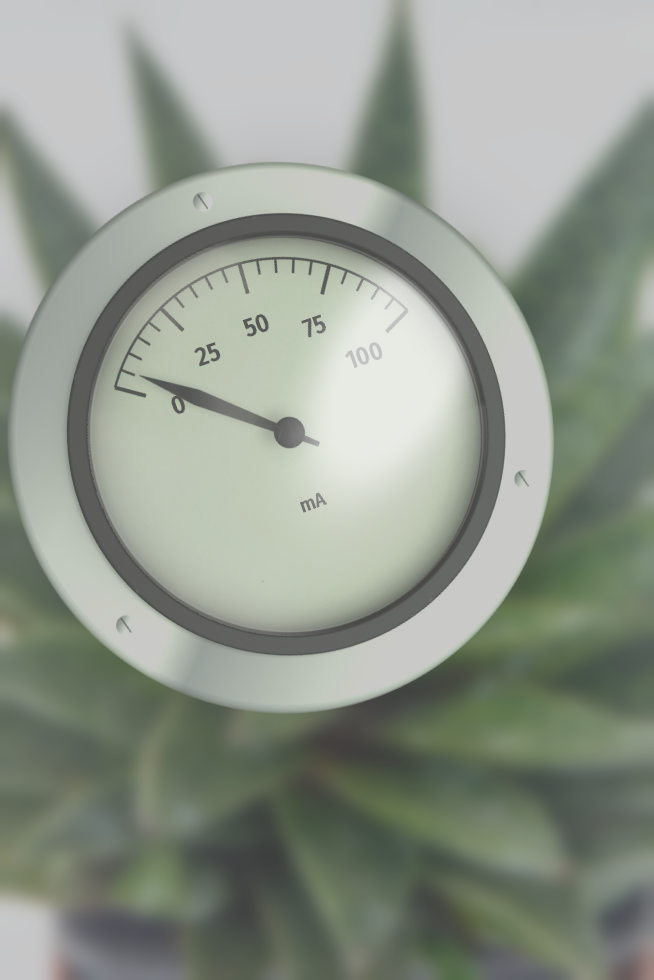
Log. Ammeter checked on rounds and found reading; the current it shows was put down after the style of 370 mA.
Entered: 5 mA
